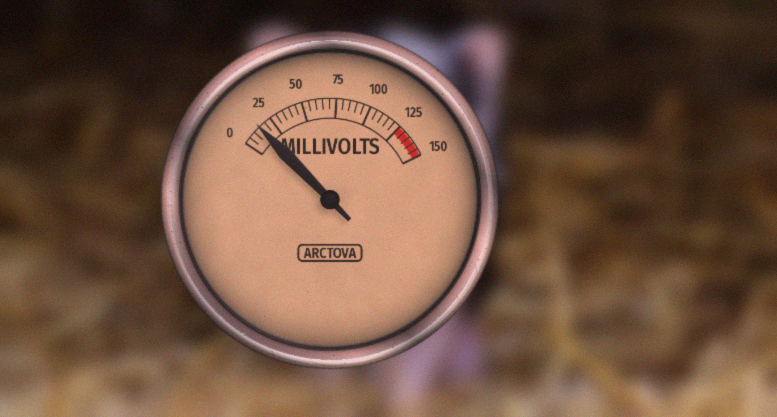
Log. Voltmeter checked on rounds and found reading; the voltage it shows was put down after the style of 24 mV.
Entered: 15 mV
